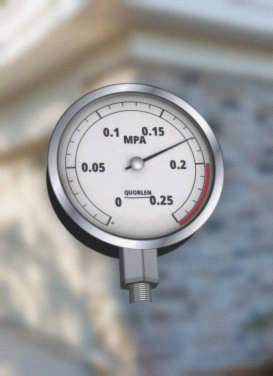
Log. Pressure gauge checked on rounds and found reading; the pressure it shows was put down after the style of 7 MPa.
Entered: 0.18 MPa
